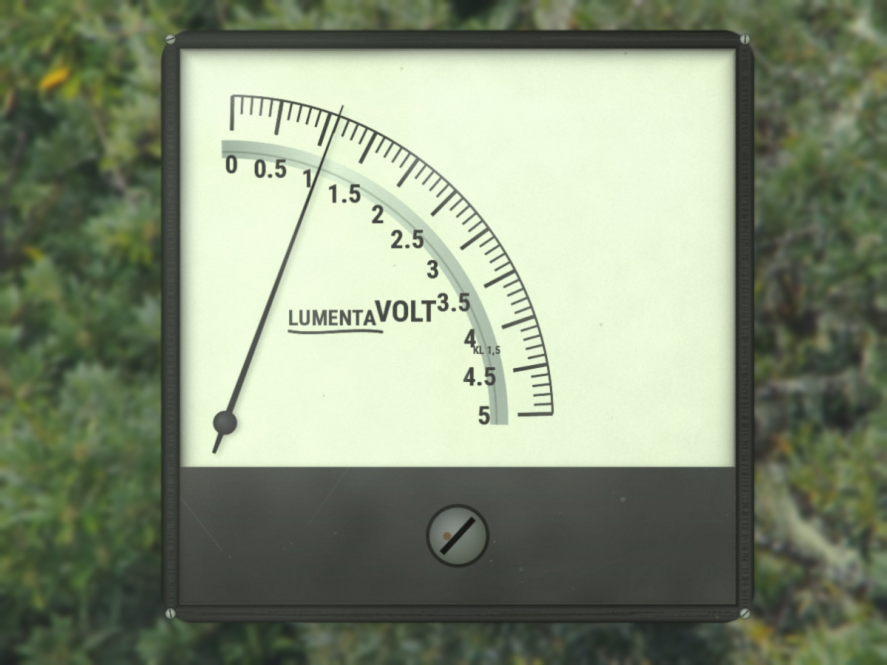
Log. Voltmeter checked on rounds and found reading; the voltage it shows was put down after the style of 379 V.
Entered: 1.1 V
